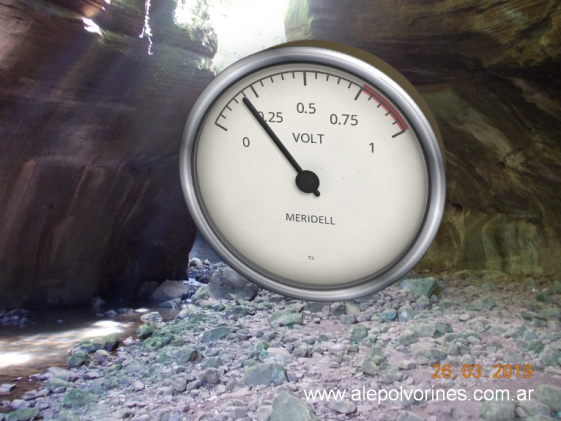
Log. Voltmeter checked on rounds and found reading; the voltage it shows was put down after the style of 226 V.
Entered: 0.2 V
